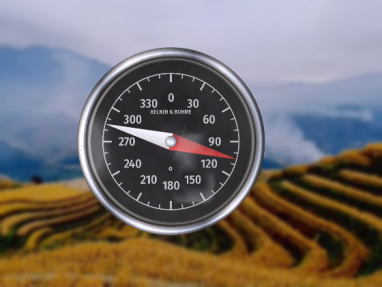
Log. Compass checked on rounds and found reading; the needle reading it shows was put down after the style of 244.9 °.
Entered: 105 °
